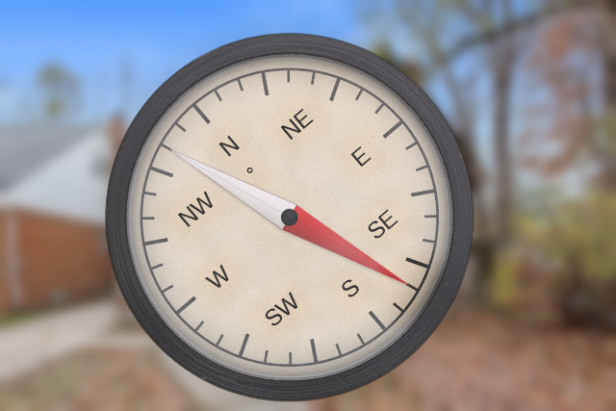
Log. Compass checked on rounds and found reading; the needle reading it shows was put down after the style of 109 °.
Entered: 160 °
